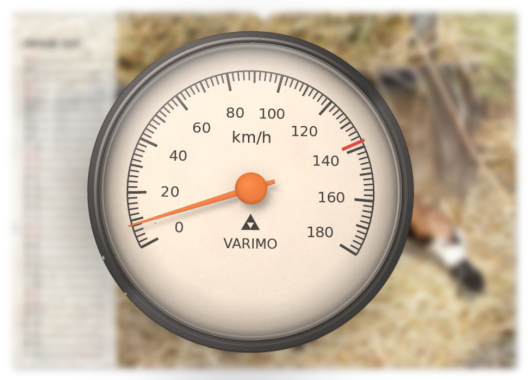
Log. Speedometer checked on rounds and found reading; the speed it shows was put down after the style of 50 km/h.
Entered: 8 km/h
